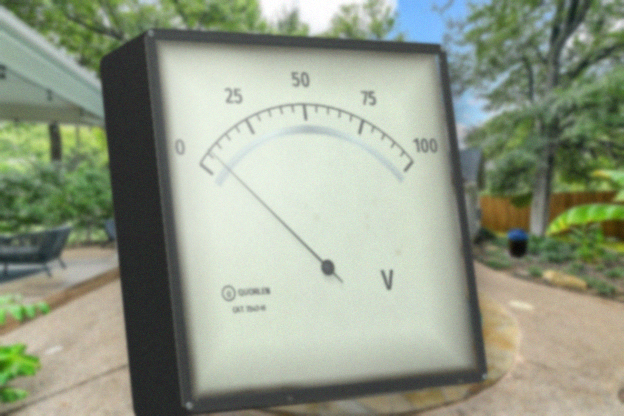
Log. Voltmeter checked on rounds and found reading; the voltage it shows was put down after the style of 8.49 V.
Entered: 5 V
